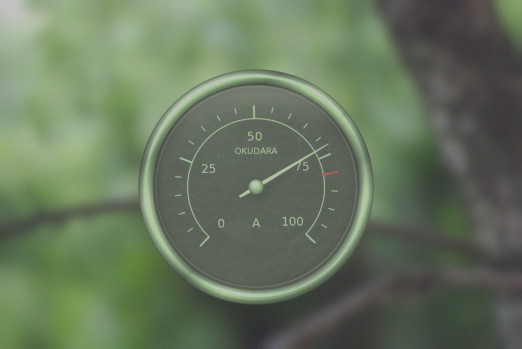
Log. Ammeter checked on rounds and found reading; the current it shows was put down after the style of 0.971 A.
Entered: 72.5 A
